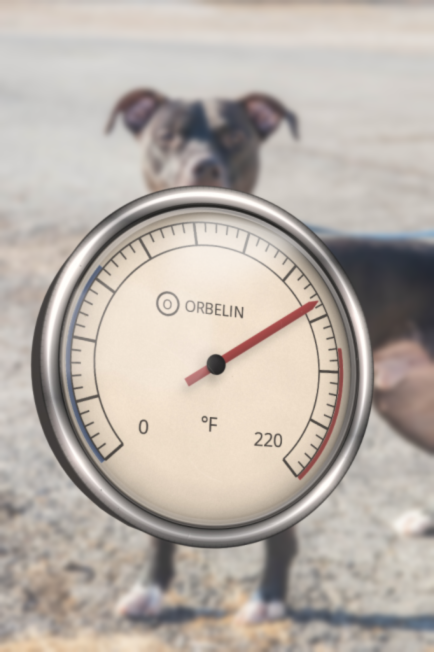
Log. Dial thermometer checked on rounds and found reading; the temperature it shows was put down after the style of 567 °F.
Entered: 154 °F
